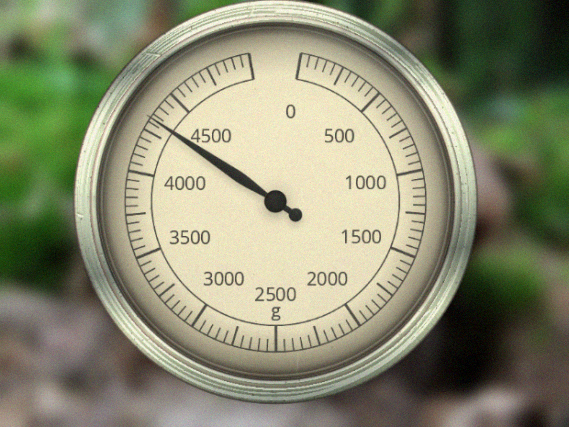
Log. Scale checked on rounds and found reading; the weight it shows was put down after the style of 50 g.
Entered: 4325 g
